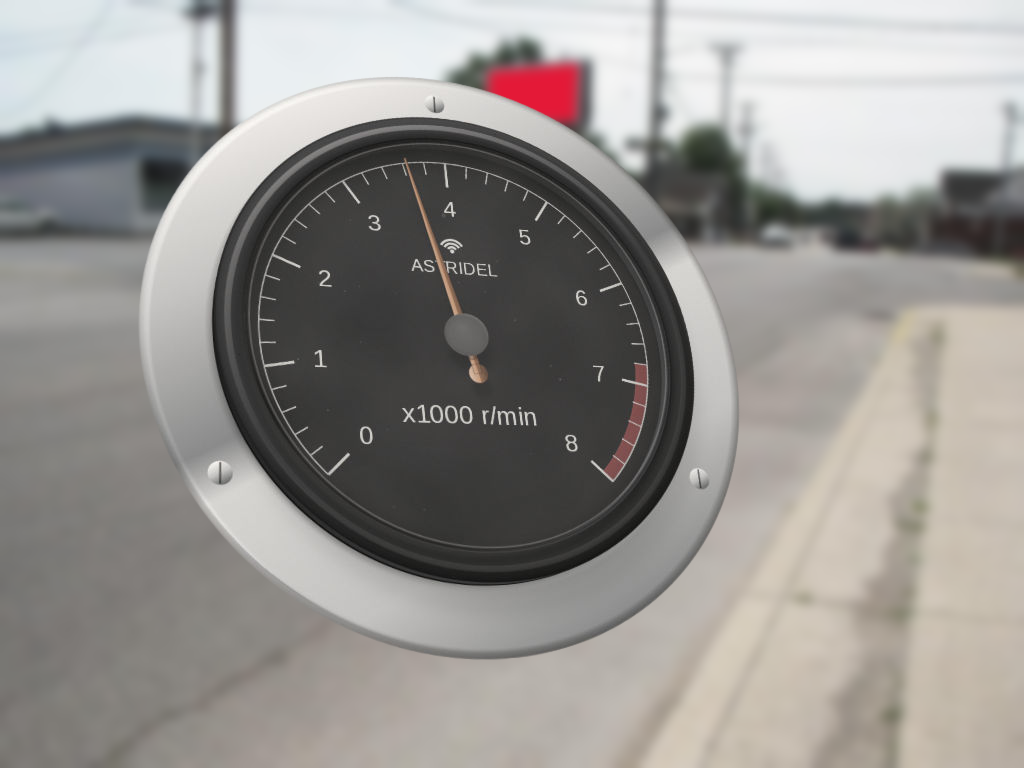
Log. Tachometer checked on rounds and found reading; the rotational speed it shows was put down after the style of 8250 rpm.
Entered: 3600 rpm
